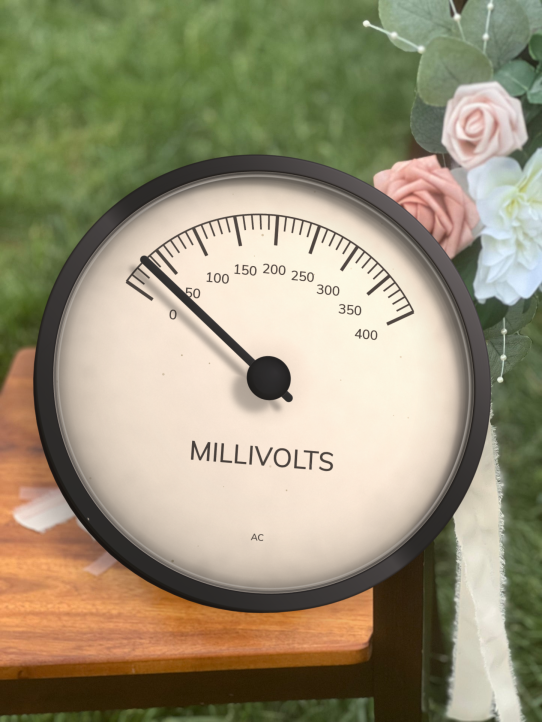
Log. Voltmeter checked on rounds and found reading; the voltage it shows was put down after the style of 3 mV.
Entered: 30 mV
